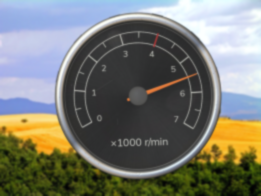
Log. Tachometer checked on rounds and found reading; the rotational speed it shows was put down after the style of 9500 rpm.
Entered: 5500 rpm
